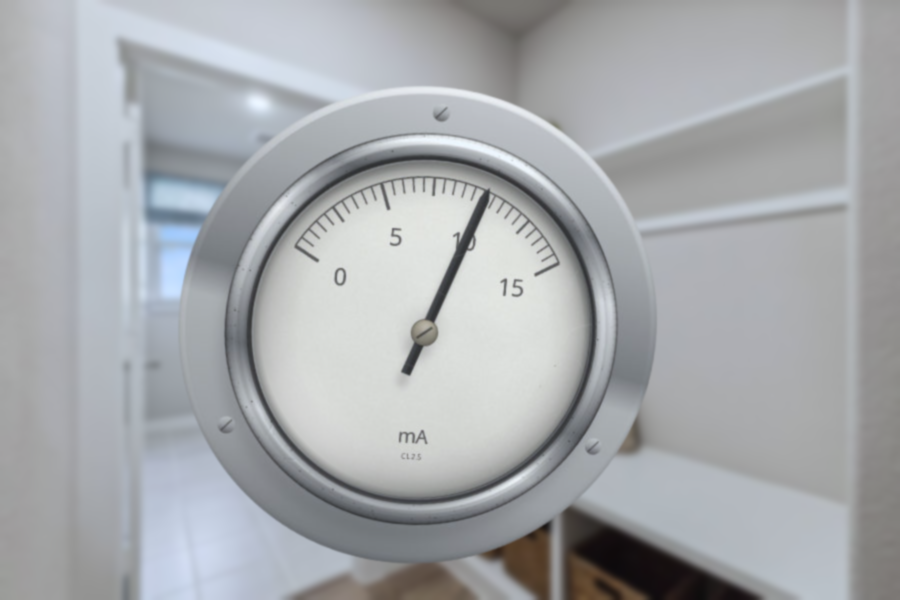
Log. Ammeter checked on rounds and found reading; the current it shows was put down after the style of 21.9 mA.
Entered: 10 mA
